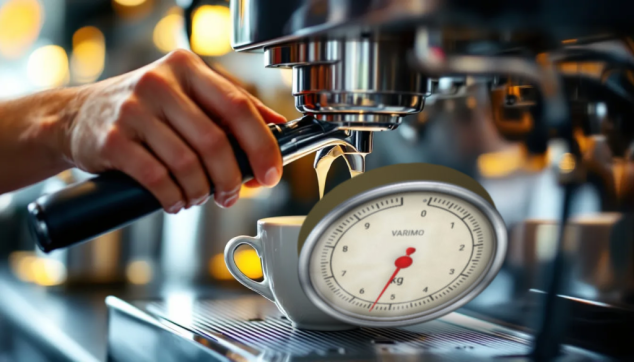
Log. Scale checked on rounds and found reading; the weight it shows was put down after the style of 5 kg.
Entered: 5.5 kg
